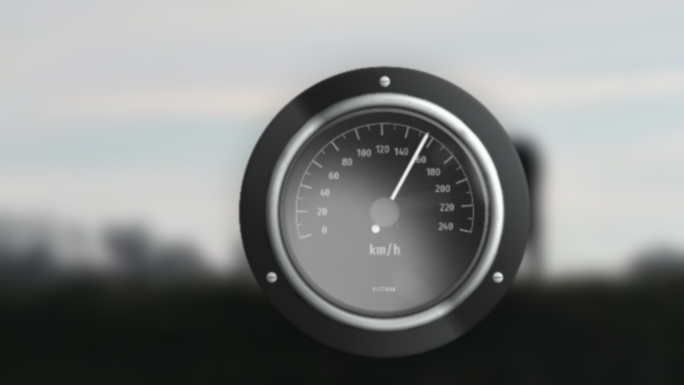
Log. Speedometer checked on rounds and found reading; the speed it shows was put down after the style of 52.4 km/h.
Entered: 155 km/h
